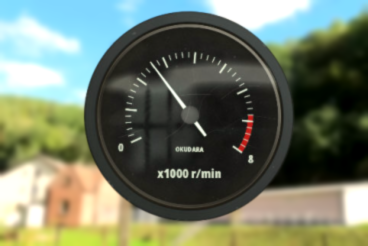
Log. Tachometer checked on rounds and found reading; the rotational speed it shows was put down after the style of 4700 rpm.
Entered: 2600 rpm
